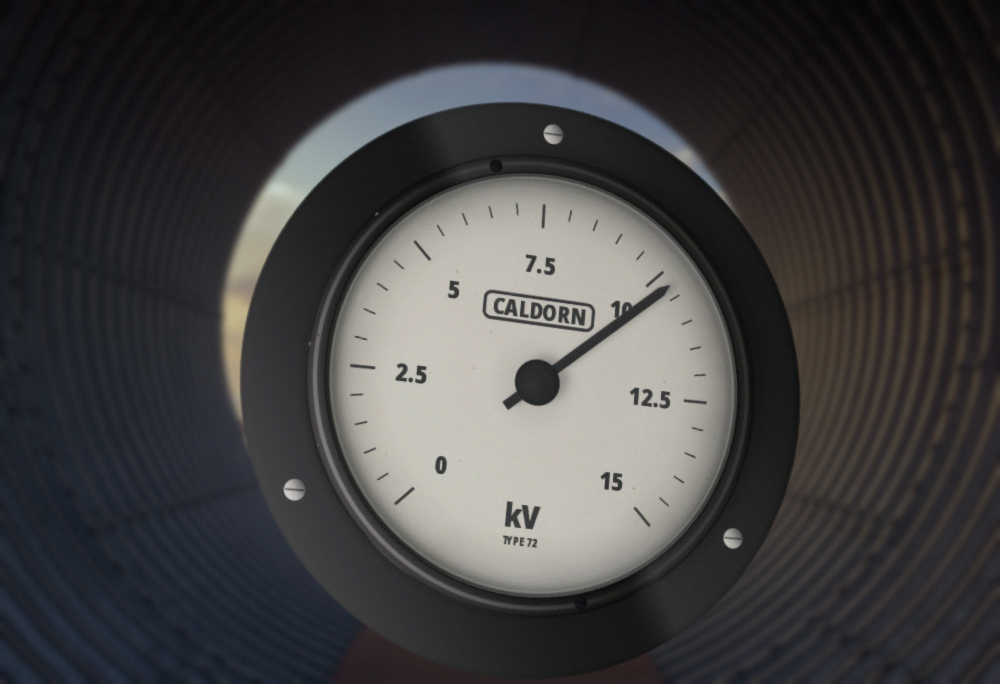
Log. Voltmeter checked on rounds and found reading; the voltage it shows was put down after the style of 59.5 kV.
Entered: 10.25 kV
